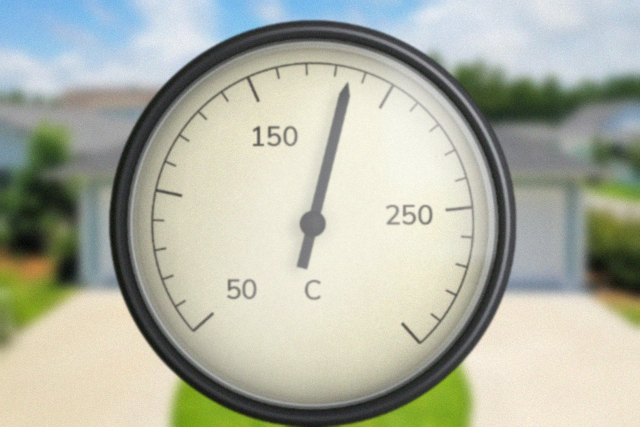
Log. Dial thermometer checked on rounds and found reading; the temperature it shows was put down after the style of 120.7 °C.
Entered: 185 °C
